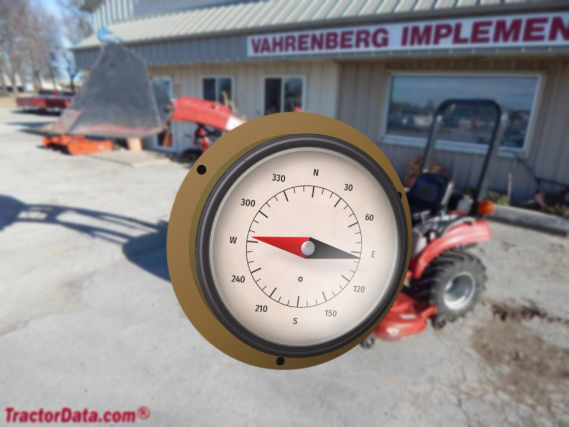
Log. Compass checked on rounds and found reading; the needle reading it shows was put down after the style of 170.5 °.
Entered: 275 °
